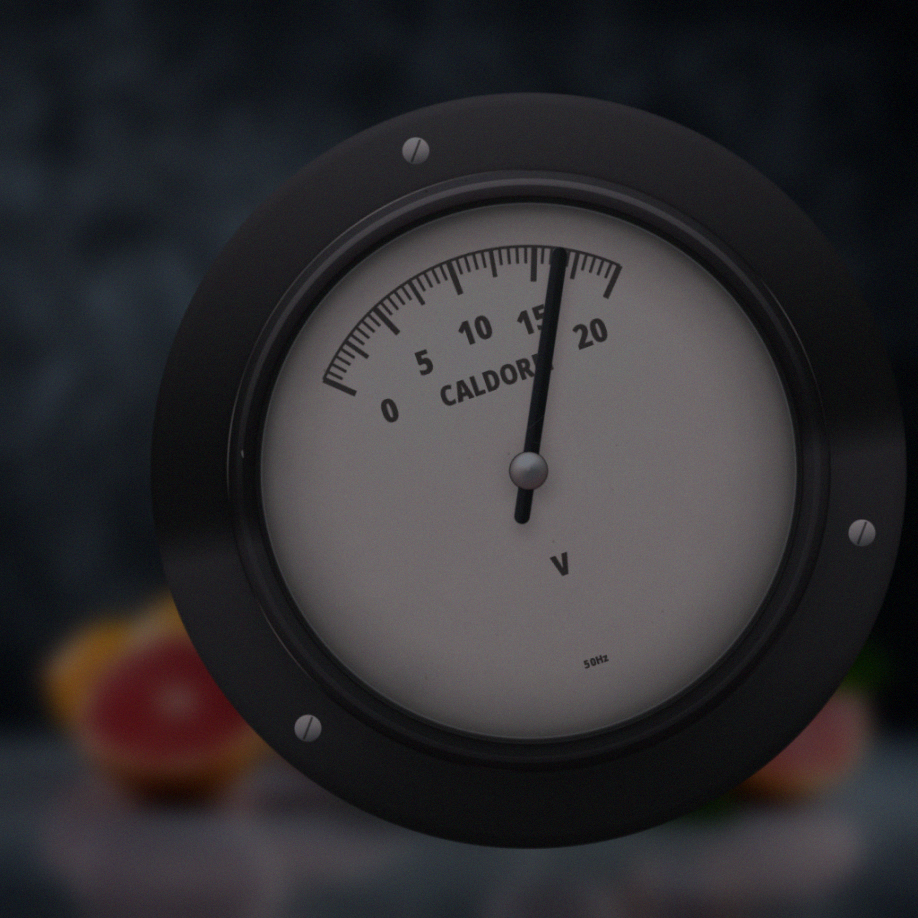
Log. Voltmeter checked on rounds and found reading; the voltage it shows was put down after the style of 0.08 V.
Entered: 16.5 V
